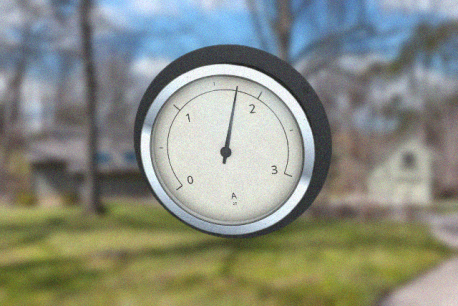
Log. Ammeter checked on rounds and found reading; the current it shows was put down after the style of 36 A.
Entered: 1.75 A
